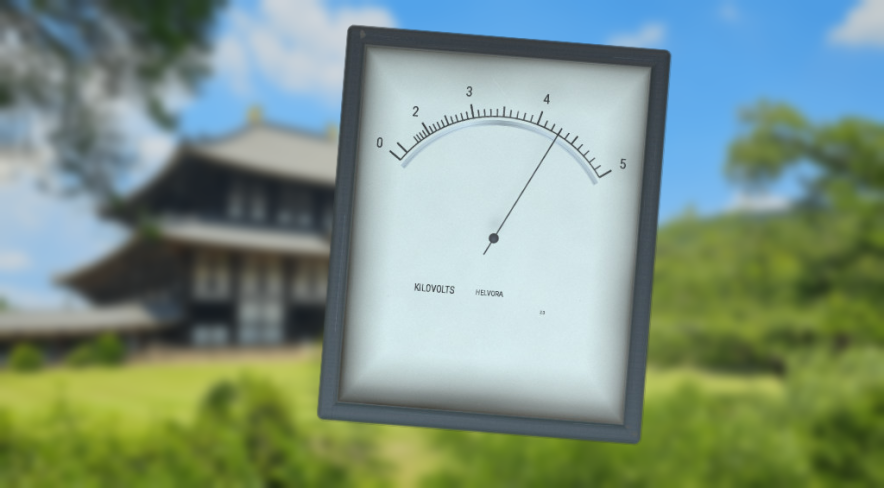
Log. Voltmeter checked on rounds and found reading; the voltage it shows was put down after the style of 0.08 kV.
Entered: 4.3 kV
